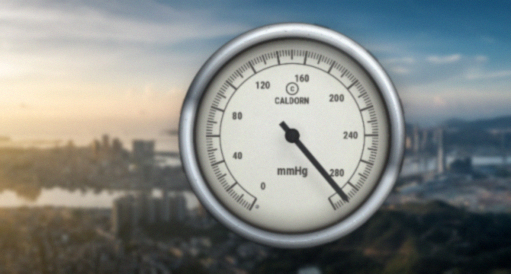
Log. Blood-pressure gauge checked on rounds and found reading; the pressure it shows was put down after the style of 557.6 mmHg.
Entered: 290 mmHg
